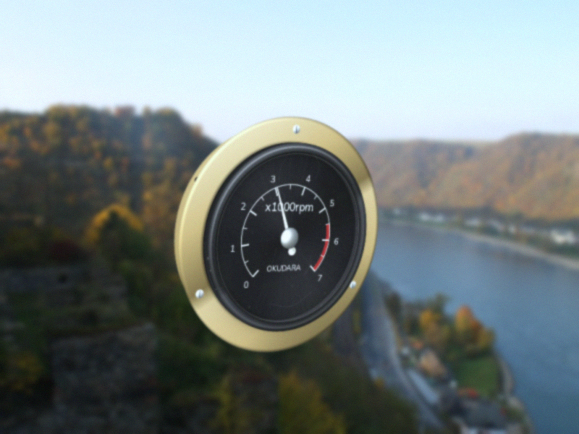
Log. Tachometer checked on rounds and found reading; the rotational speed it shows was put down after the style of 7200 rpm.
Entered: 3000 rpm
